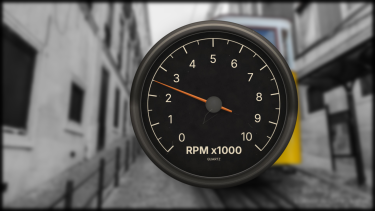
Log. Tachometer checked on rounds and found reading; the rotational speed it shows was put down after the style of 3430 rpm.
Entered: 2500 rpm
